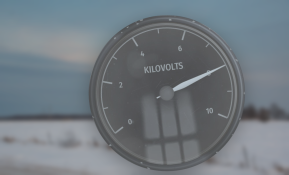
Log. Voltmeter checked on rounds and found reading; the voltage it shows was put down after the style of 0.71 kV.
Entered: 8 kV
